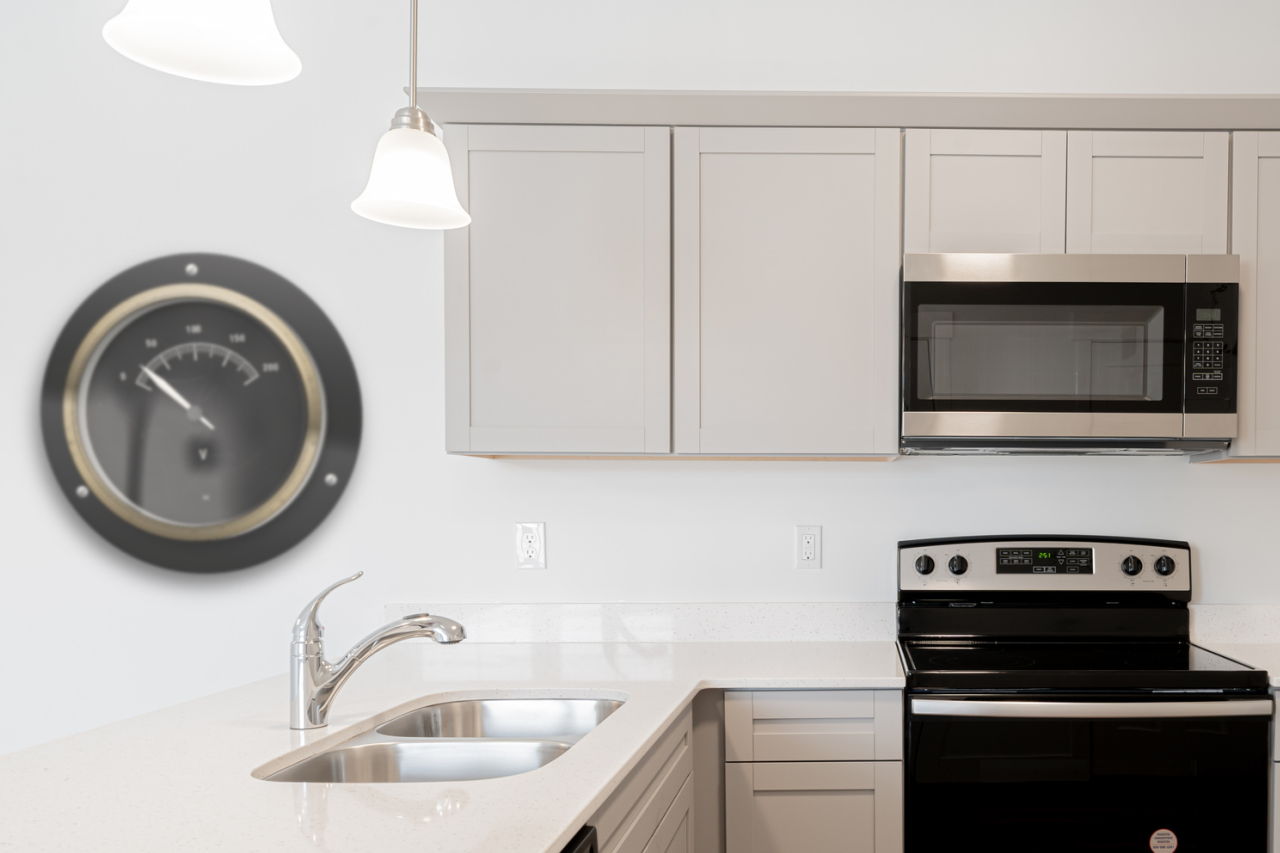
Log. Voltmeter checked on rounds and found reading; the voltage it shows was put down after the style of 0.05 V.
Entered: 25 V
